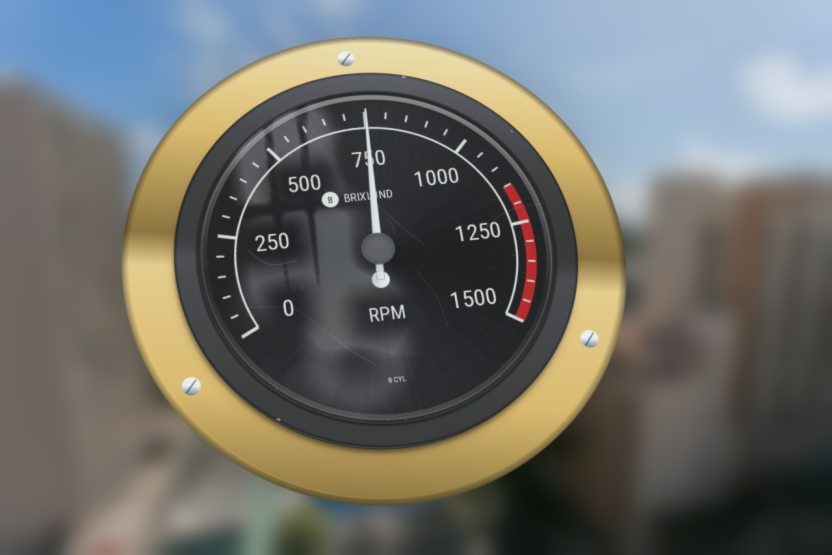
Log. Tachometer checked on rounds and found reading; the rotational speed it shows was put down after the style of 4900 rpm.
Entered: 750 rpm
